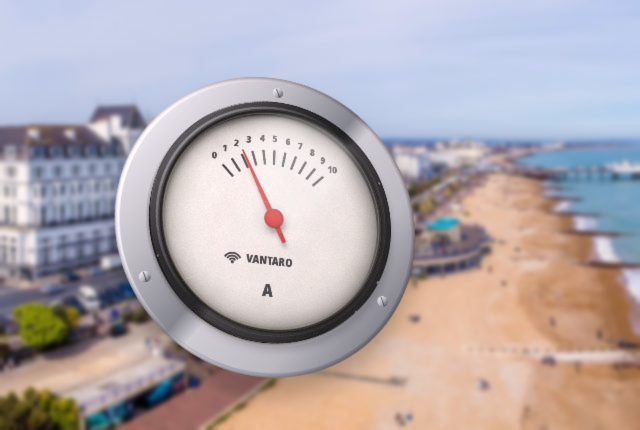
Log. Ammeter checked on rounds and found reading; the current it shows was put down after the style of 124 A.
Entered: 2 A
